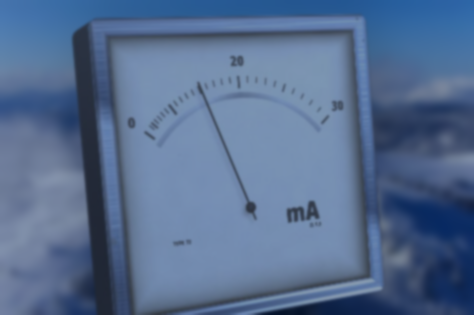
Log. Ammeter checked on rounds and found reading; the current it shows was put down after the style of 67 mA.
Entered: 15 mA
